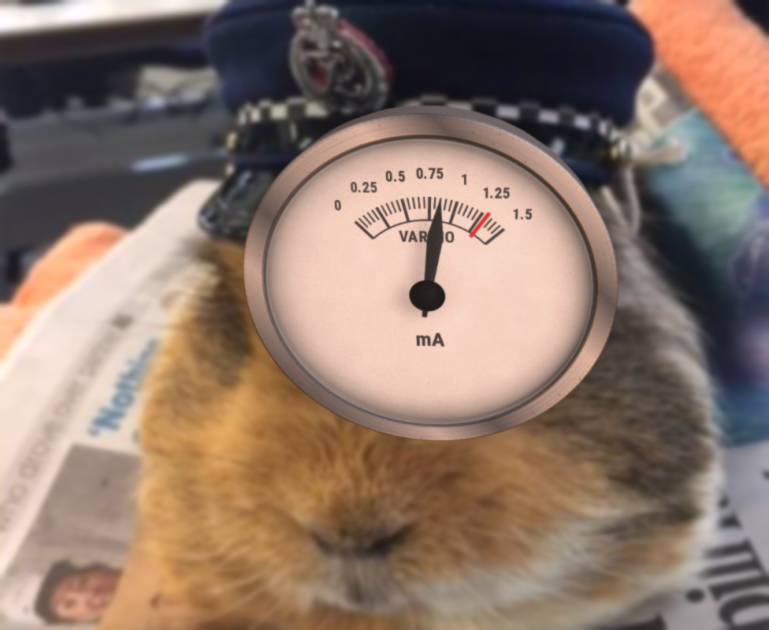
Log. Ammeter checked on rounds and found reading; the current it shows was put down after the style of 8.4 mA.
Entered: 0.85 mA
